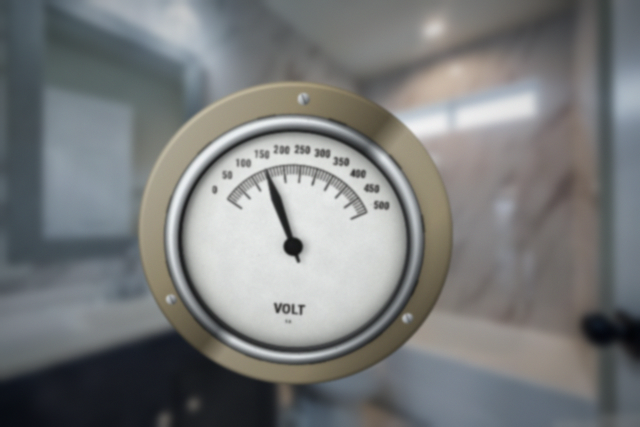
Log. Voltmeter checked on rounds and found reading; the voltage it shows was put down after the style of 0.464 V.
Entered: 150 V
